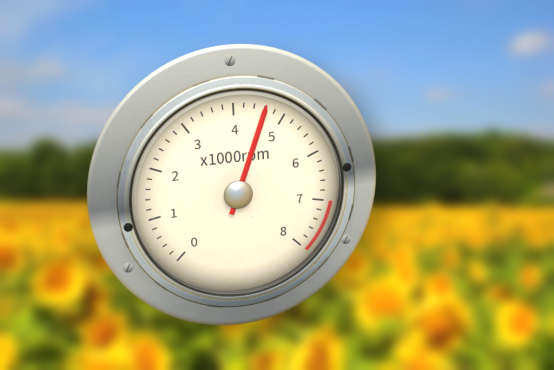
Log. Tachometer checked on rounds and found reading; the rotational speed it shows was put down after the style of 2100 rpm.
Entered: 4600 rpm
